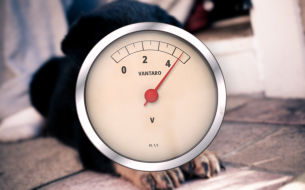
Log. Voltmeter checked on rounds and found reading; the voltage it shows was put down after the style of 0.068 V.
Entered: 4.5 V
